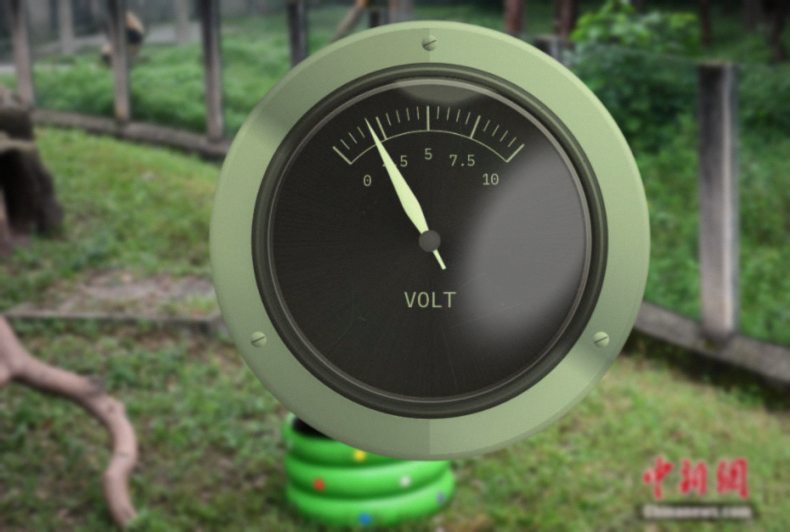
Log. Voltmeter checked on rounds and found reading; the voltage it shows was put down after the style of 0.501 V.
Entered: 2 V
